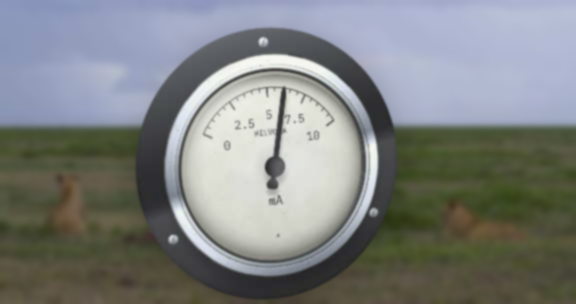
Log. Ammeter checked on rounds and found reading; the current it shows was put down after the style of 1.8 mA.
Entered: 6 mA
